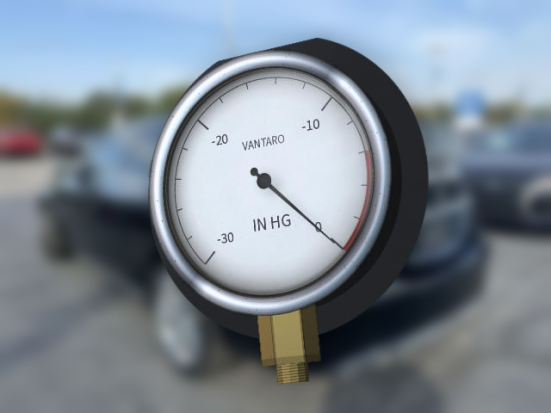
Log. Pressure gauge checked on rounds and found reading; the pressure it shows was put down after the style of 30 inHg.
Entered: 0 inHg
